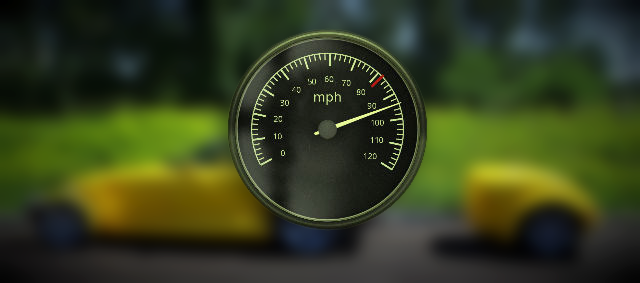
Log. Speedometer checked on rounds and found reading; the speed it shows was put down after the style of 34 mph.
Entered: 94 mph
